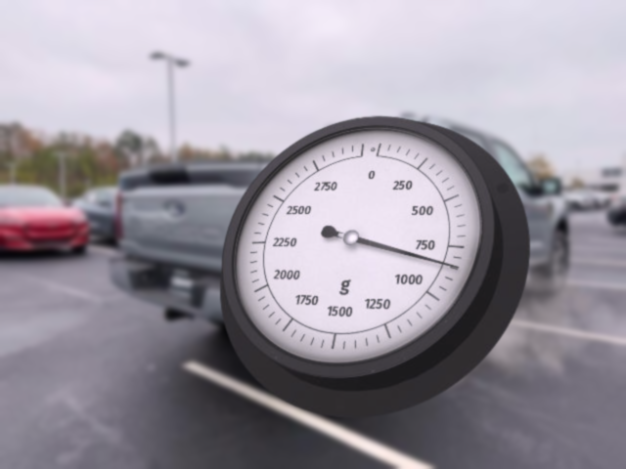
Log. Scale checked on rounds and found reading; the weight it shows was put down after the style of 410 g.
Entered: 850 g
